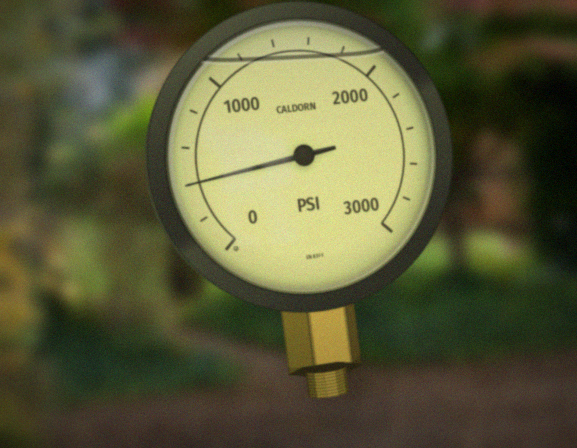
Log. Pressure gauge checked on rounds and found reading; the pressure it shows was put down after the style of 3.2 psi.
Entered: 400 psi
